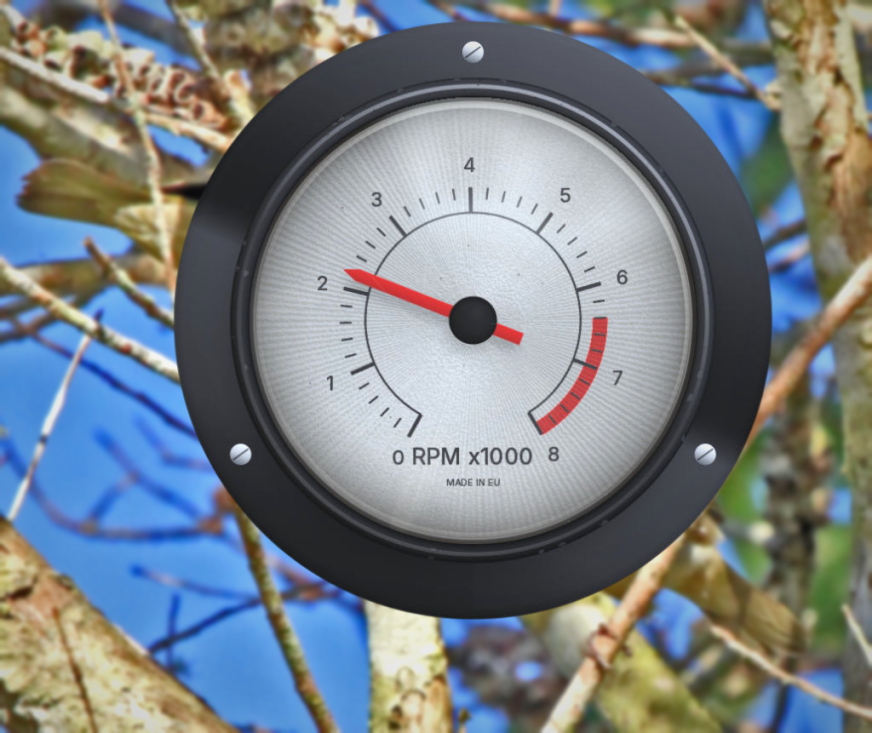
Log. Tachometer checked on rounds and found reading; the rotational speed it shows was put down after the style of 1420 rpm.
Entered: 2200 rpm
